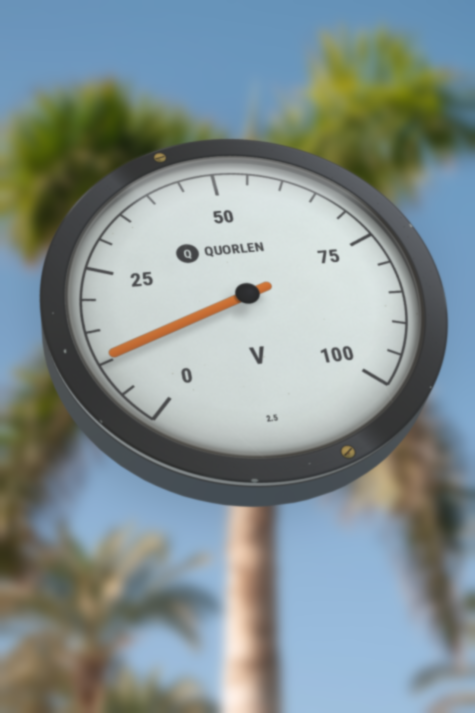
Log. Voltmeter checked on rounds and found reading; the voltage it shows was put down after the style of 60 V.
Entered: 10 V
